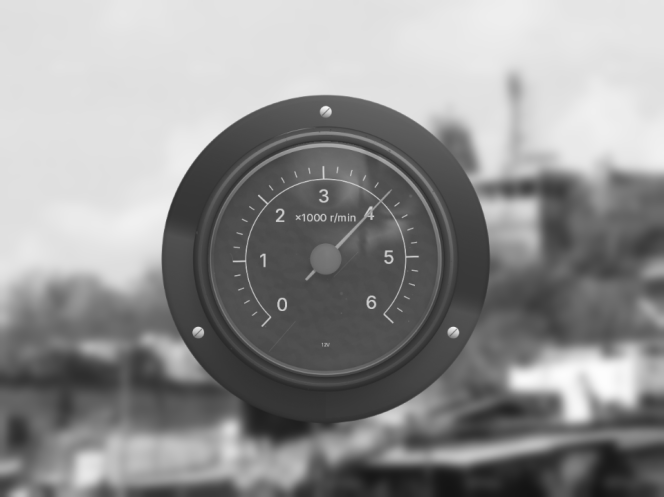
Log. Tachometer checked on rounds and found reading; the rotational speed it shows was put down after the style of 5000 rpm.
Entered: 4000 rpm
